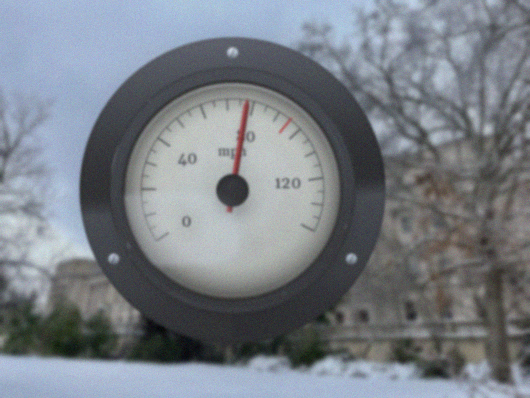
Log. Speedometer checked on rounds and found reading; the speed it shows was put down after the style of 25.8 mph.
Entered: 77.5 mph
